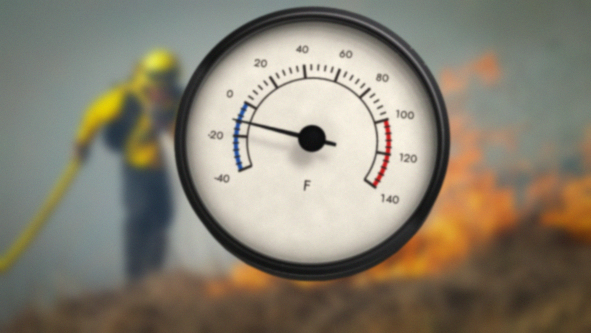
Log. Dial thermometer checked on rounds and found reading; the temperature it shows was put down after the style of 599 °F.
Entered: -12 °F
